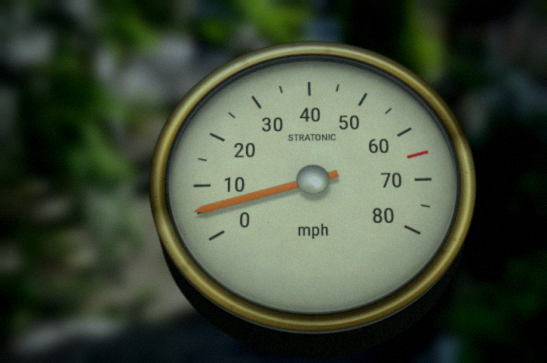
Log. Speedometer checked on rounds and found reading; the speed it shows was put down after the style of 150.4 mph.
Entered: 5 mph
